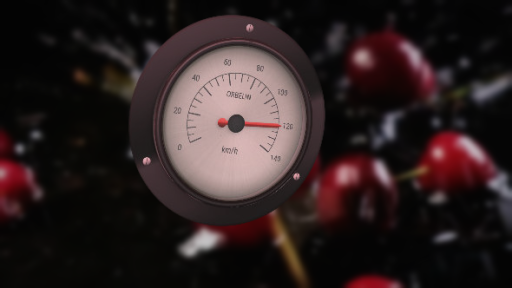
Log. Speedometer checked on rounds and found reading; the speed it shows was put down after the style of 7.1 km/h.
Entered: 120 km/h
